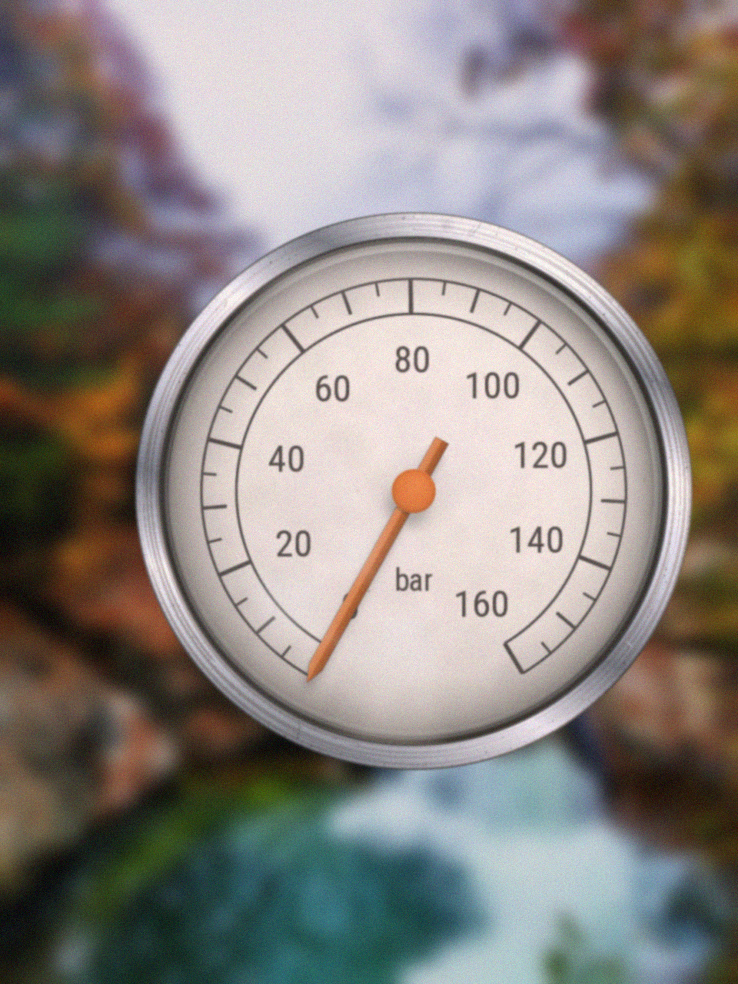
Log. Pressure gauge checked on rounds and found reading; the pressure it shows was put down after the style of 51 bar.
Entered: 0 bar
